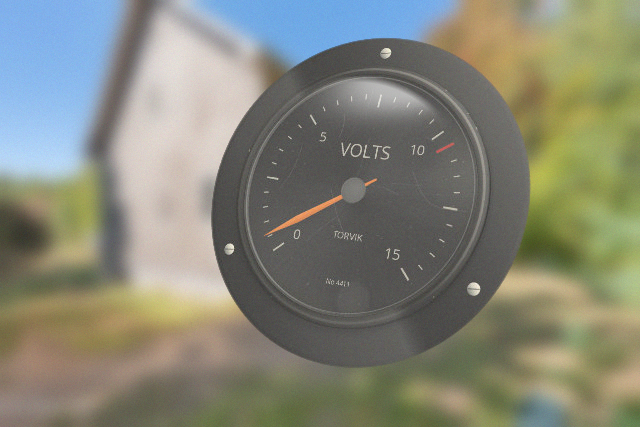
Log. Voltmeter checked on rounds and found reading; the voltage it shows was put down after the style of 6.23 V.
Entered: 0.5 V
